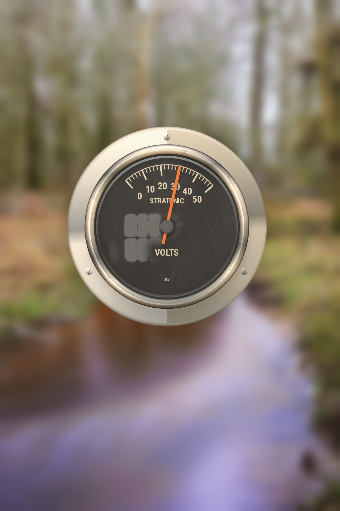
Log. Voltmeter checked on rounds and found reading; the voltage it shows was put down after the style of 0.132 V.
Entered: 30 V
